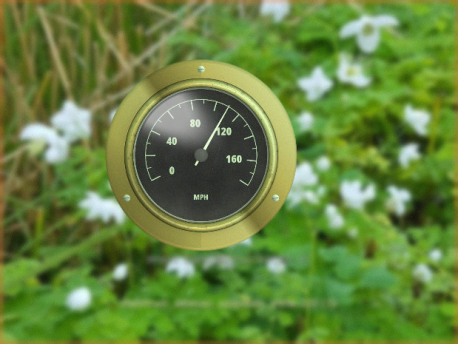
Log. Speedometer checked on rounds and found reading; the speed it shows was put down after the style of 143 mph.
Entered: 110 mph
